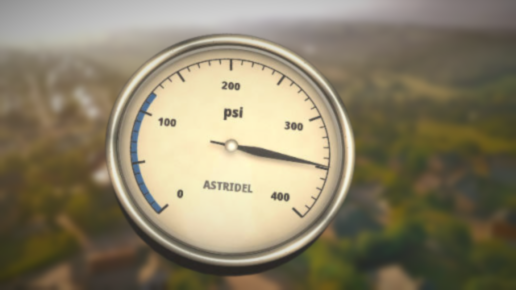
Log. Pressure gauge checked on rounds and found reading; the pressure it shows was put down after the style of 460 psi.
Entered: 350 psi
